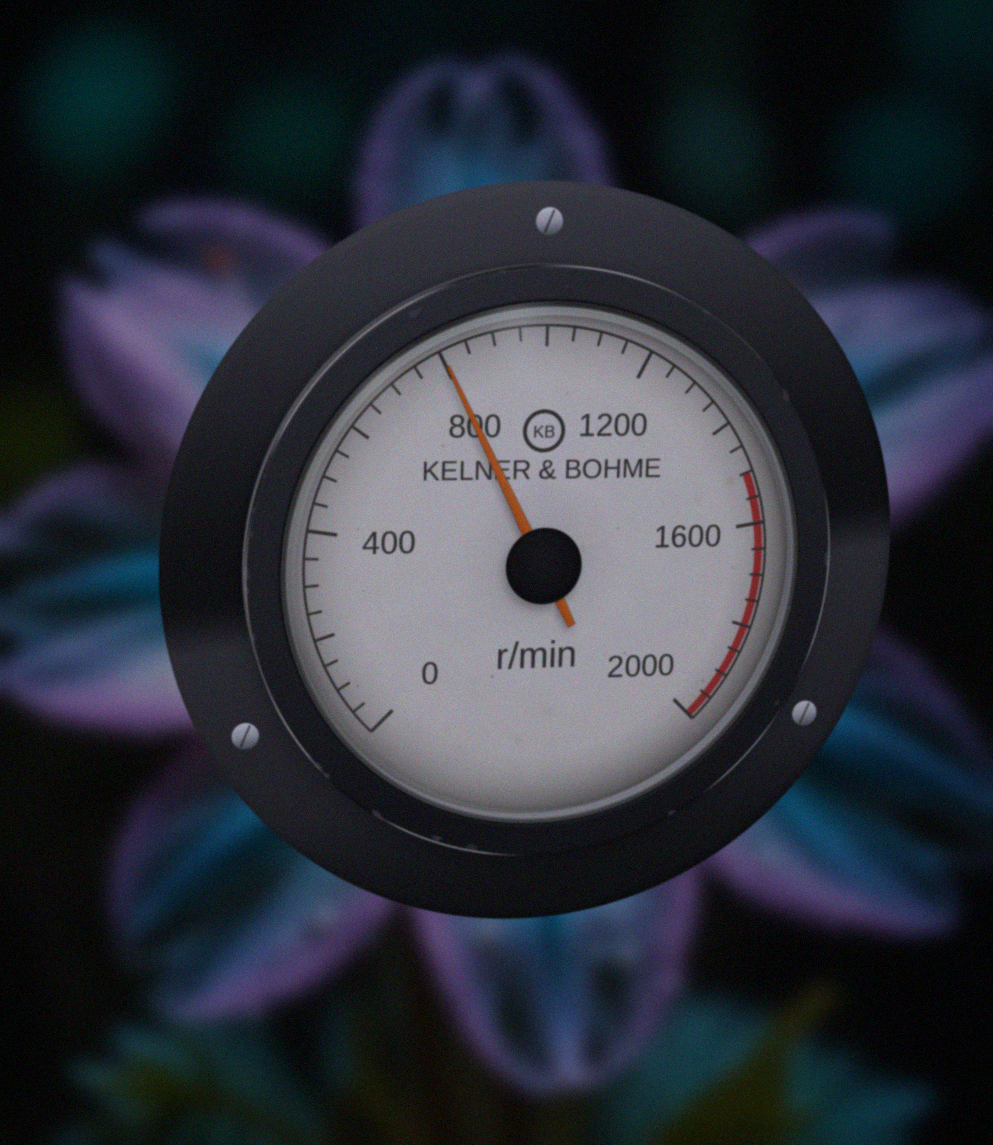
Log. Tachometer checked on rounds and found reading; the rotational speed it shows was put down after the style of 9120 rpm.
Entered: 800 rpm
